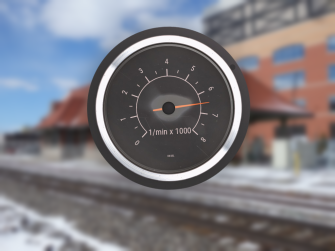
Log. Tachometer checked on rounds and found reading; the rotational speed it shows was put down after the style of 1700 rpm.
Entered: 6500 rpm
